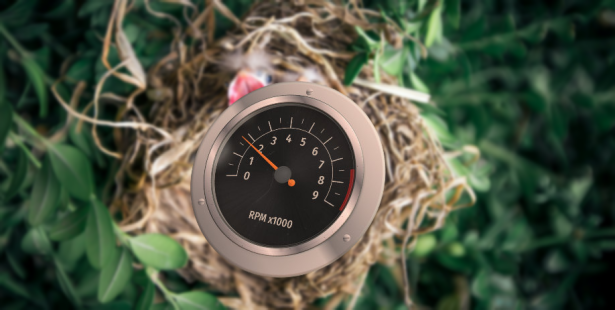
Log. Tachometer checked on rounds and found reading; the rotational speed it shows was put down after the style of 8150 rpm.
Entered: 1750 rpm
